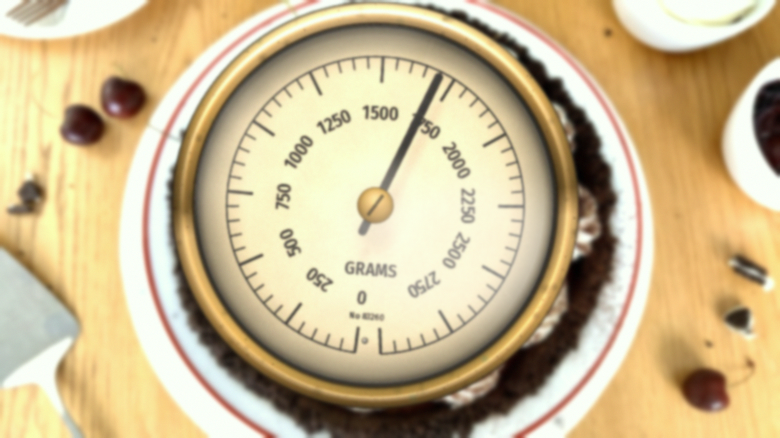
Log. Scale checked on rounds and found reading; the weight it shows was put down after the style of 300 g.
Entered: 1700 g
